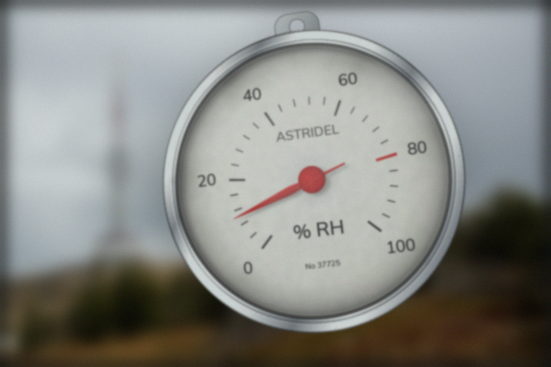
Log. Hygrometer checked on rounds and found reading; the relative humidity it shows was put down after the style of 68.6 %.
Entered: 10 %
